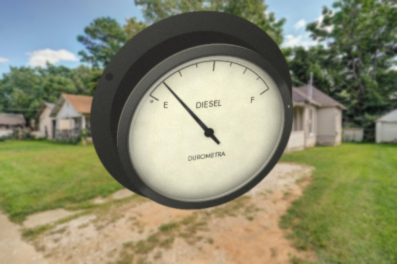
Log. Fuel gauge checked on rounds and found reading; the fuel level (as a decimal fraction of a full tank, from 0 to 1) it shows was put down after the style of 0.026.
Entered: 0.125
